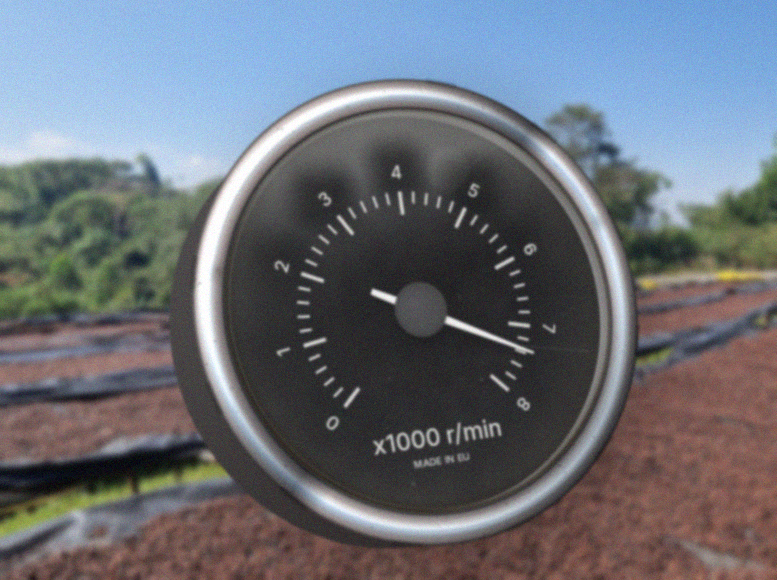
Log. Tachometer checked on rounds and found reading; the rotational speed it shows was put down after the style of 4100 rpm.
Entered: 7400 rpm
